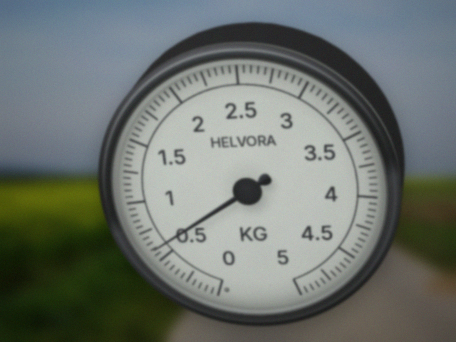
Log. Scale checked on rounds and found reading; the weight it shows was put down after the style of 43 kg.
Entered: 0.6 kg
